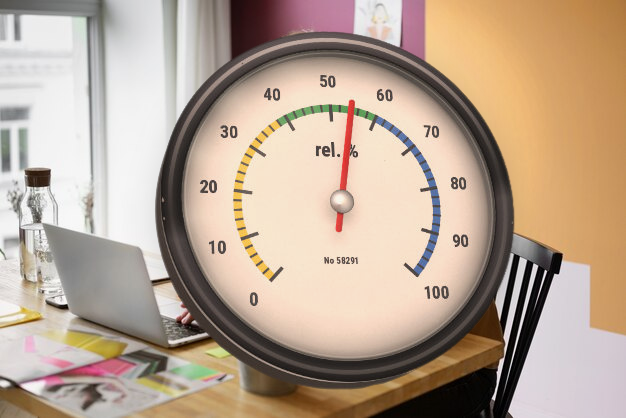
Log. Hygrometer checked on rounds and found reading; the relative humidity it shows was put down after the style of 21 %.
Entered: 54 %
